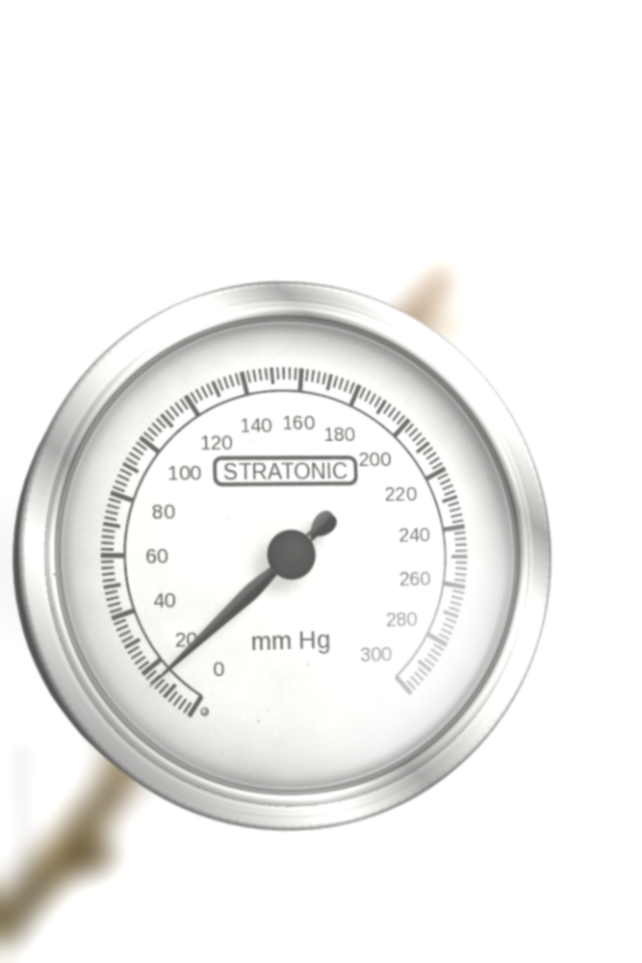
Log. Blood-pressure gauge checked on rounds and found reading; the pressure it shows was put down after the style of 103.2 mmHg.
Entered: 16 mmHg
